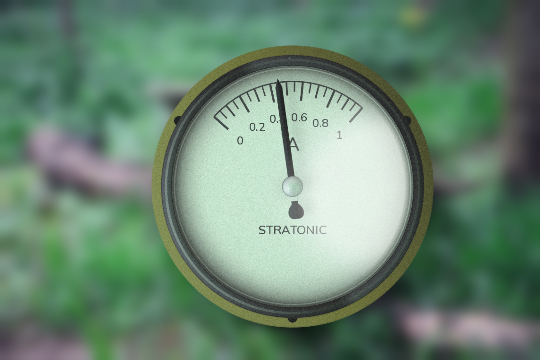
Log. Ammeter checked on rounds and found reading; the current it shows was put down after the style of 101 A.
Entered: 0.45 A
